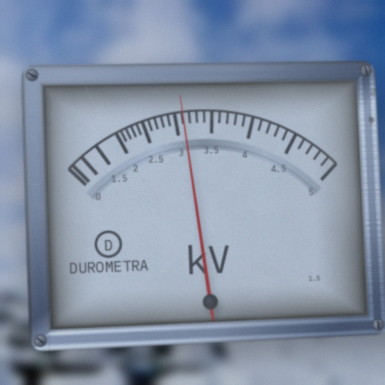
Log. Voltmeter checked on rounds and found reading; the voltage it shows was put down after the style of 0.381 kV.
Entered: 3.1 kV
